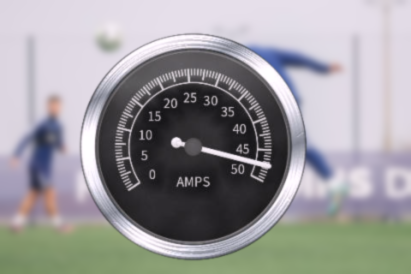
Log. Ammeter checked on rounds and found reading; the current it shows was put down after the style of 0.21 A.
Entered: 47.5 A
